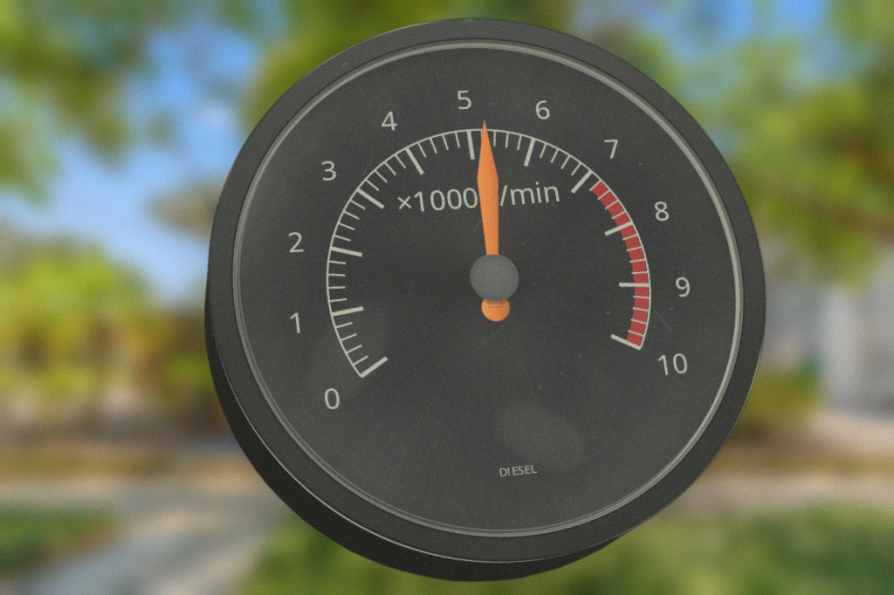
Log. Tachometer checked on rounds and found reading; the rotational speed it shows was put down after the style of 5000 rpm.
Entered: 5200 rpm
